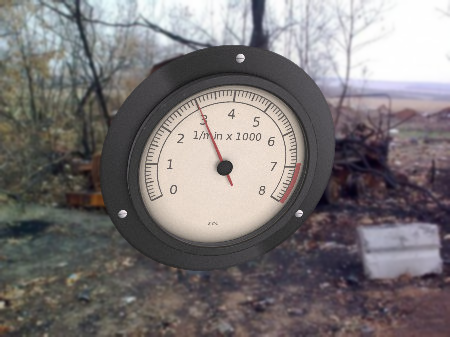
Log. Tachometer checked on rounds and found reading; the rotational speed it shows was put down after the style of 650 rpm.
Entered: 3000 rpm
